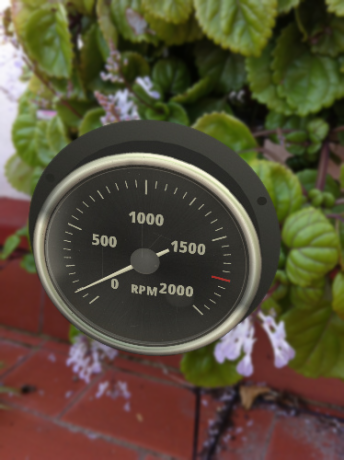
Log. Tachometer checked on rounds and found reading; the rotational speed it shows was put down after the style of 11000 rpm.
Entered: 100 rpm
